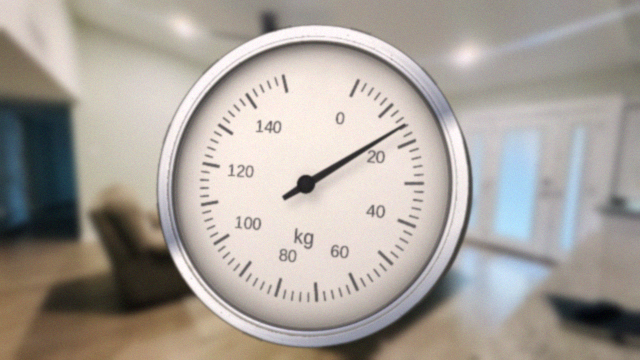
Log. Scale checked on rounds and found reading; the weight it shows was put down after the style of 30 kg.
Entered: 16 kg
